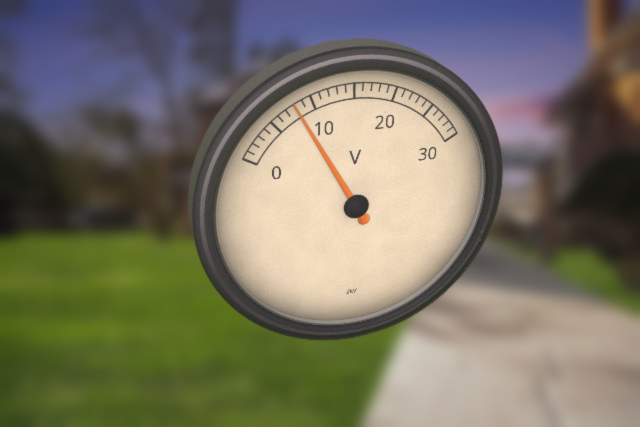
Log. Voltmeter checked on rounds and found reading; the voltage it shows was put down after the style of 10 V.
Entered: 8 V
